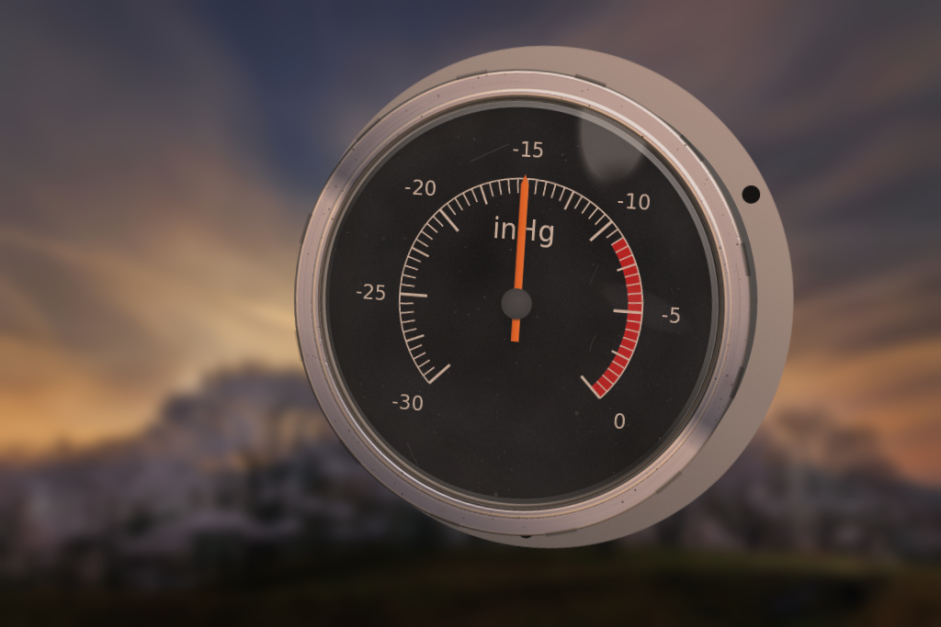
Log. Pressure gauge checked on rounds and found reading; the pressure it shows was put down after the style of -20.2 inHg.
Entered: -15 inHg
